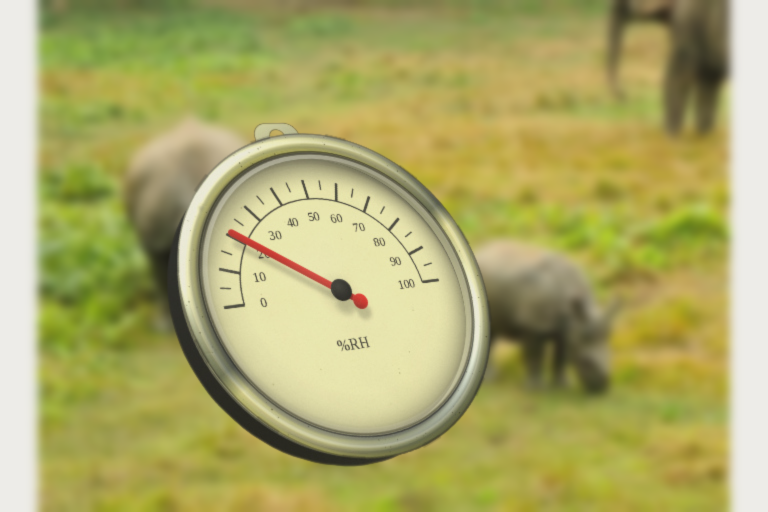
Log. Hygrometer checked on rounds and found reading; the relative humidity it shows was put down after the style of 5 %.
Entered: 20 %
